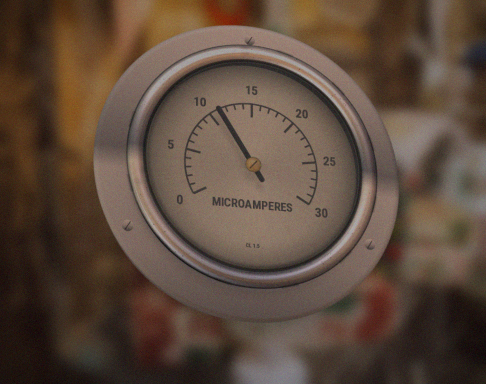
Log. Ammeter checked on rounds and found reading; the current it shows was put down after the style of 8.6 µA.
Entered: 11 µA
